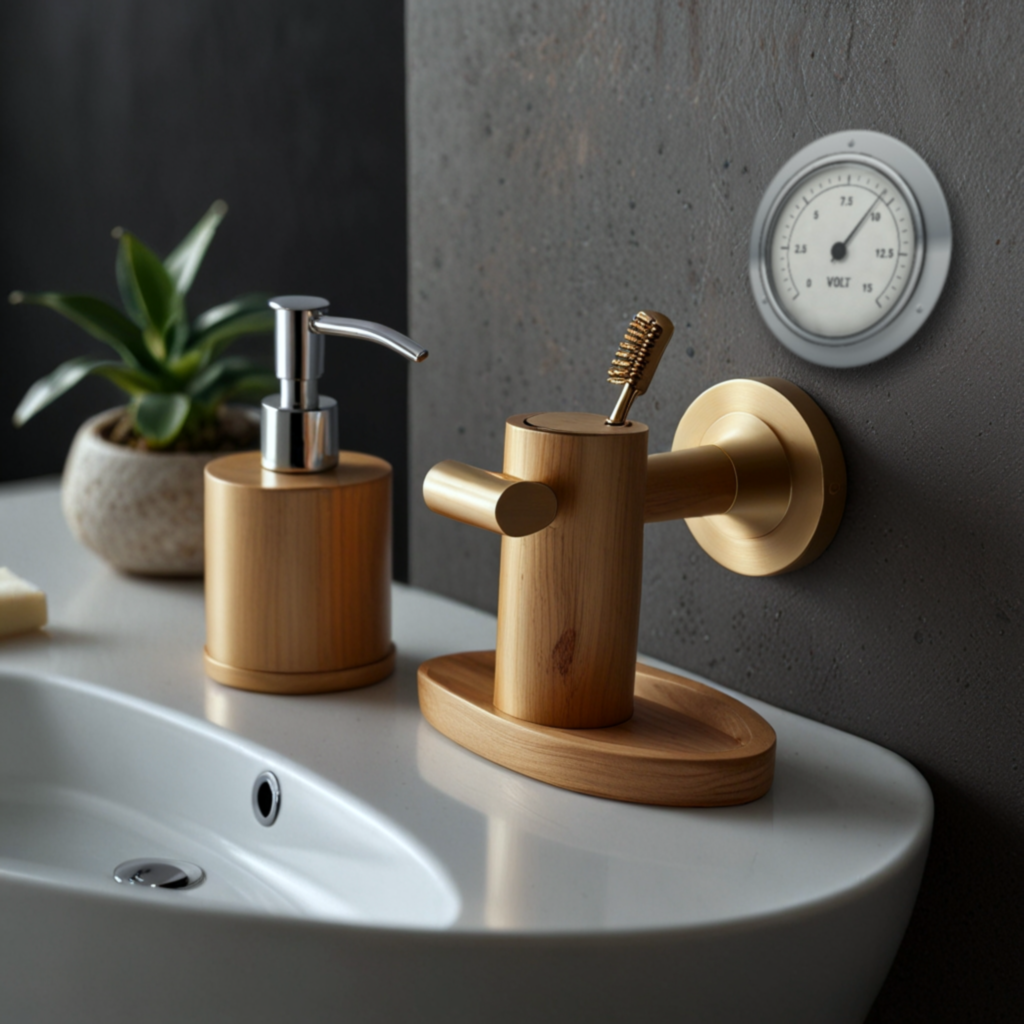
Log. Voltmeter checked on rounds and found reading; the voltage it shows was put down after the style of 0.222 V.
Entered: 9.5 V
